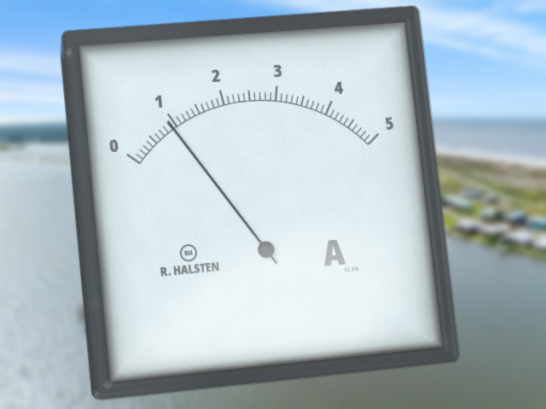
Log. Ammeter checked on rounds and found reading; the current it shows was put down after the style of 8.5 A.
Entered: 0.9 A
